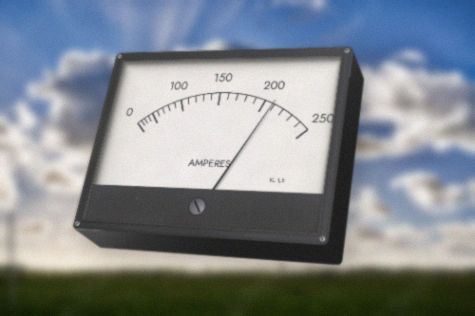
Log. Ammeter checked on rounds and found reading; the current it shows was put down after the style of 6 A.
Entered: 210 A
